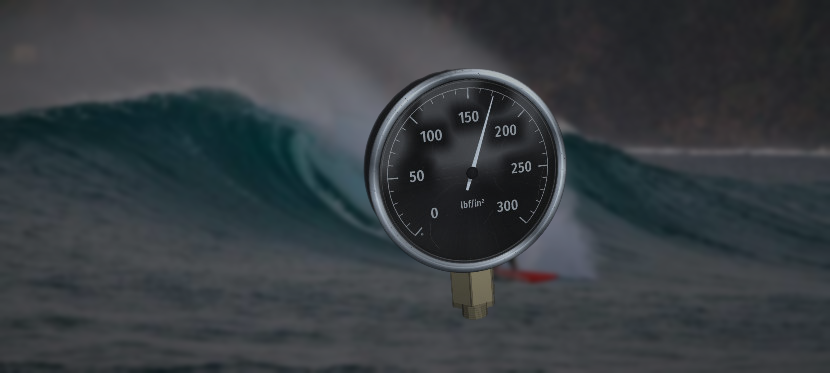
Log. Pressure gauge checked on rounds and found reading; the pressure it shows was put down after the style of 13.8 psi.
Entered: 170 psi
